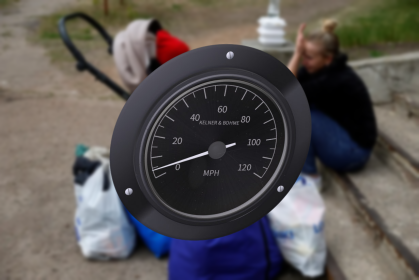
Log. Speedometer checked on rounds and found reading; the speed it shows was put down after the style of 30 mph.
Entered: 5 mph
